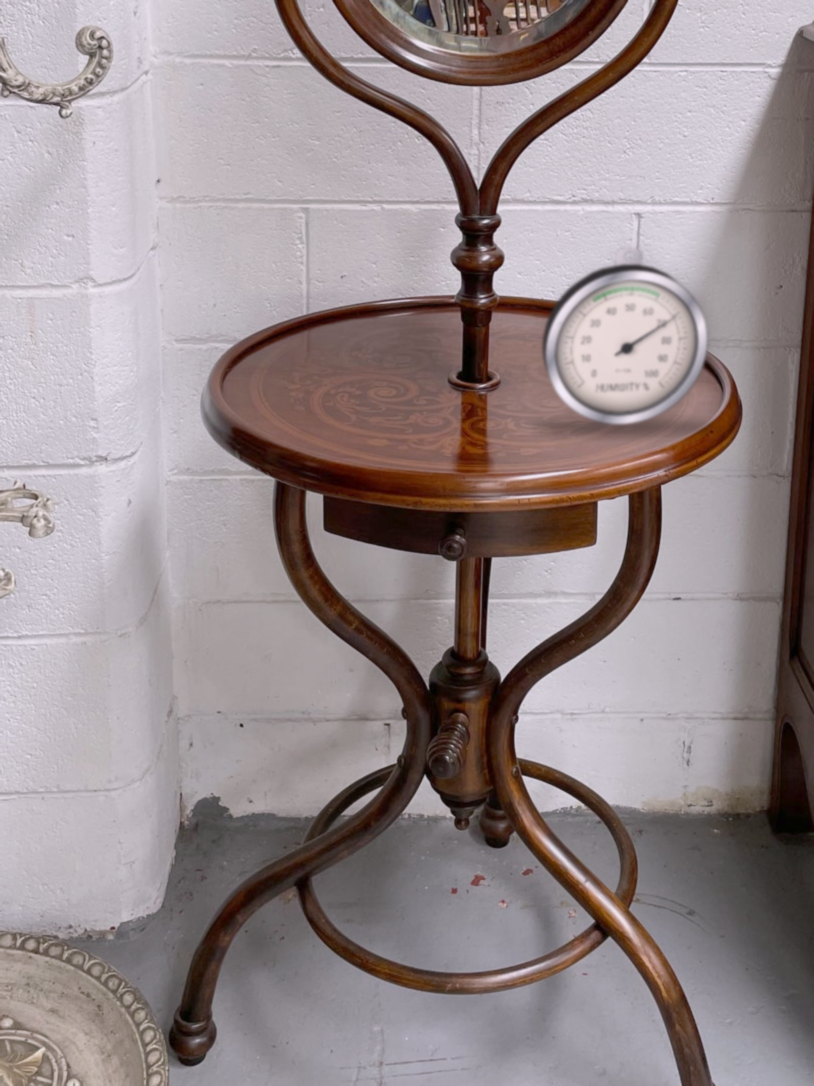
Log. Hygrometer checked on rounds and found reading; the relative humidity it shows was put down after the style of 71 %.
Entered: 70 %
